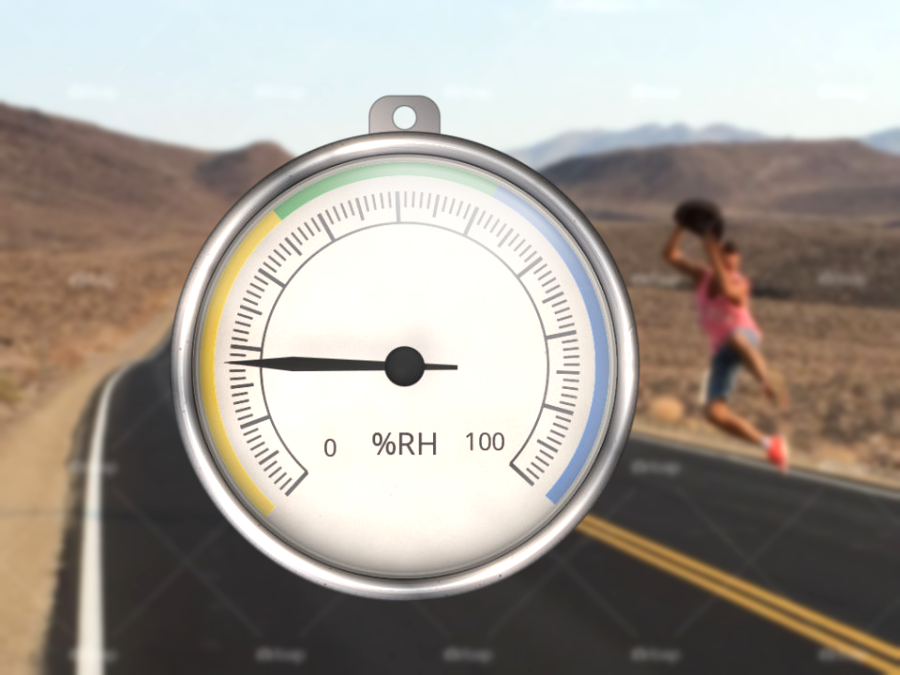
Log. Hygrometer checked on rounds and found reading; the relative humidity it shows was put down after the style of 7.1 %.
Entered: 18 %
